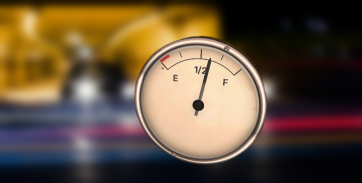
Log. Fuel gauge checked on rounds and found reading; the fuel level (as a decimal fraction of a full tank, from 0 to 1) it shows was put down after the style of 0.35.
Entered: 0.625
